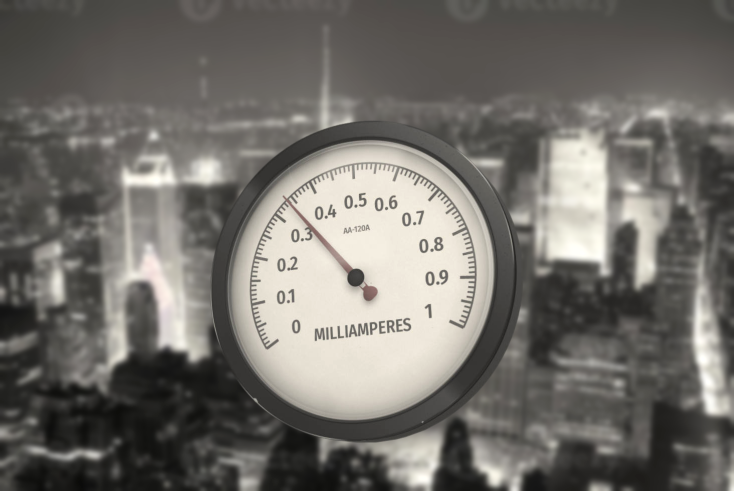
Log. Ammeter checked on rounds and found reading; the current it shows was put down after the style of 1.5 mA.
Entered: 0.34 mA
